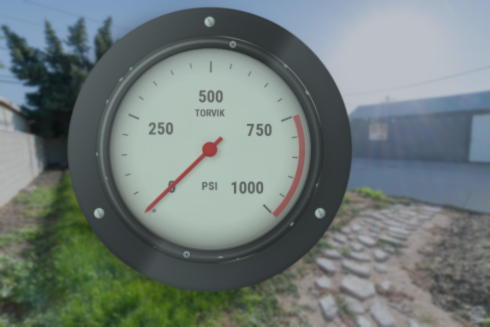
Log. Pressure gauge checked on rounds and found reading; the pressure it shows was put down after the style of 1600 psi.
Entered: 0 psi
